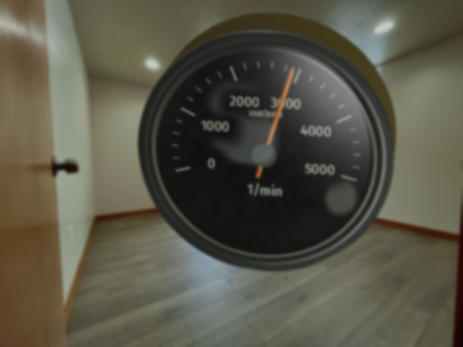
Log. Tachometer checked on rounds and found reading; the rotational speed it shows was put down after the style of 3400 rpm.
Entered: 2900 rpm
